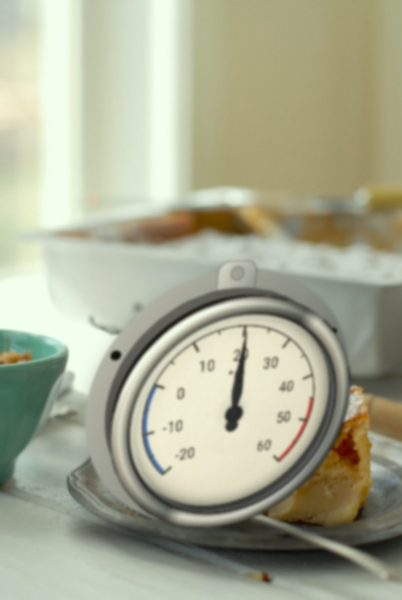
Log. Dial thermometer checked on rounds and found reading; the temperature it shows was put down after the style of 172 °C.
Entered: 20 °C
